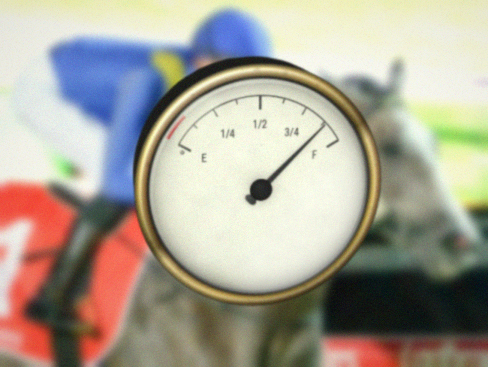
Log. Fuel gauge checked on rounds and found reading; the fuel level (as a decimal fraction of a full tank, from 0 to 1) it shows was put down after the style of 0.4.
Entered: 0.875
